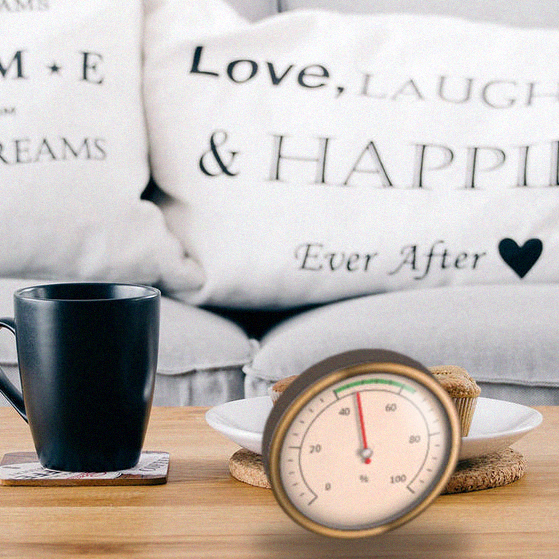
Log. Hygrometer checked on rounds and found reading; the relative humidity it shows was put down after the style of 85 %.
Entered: 46 %
